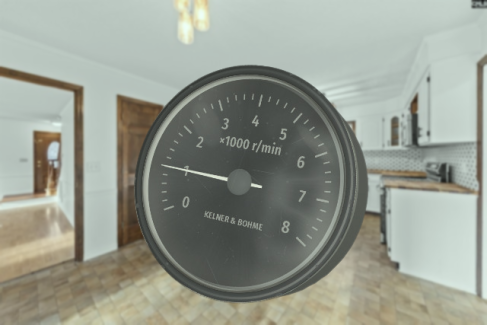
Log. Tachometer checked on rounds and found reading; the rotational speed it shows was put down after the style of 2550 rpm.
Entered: 1000 rpm
